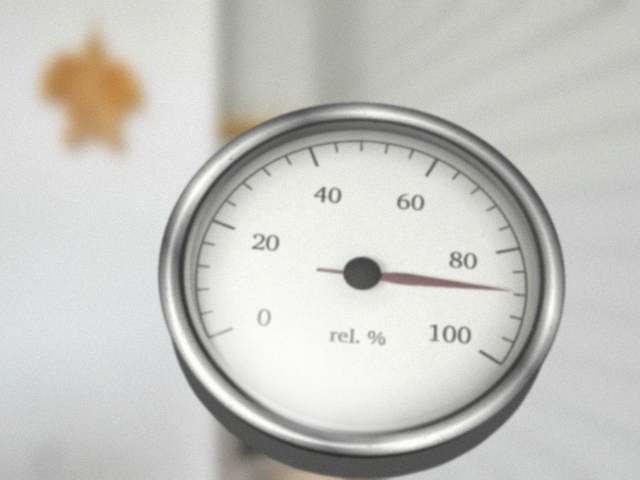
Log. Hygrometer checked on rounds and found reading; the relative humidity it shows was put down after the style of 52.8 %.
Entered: 88 %
